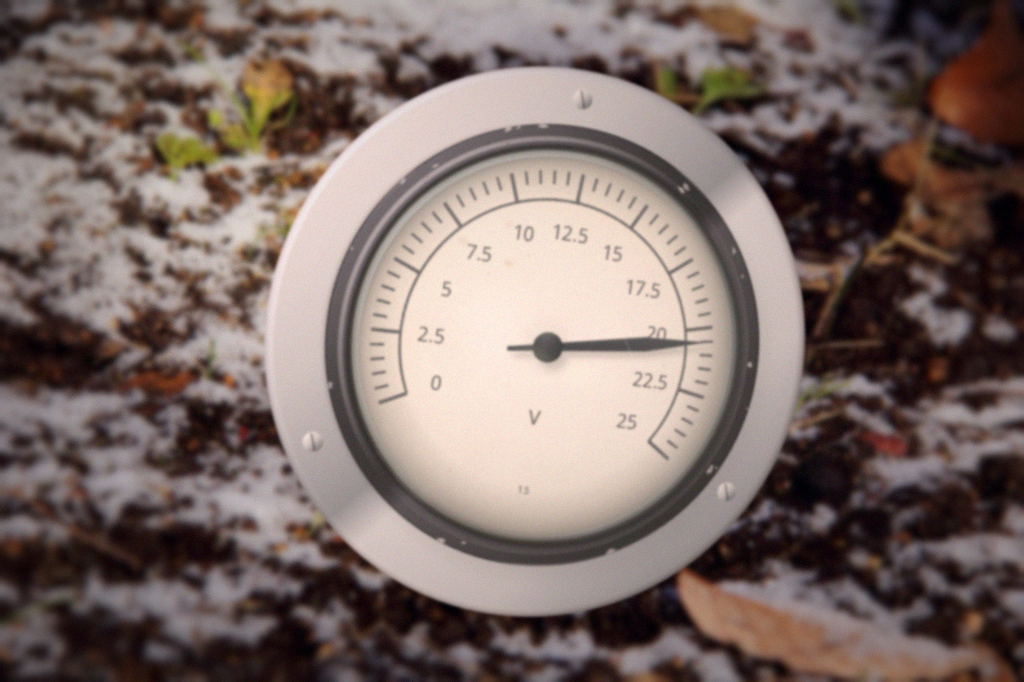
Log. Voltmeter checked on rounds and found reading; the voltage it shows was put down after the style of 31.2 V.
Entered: 20.5 V
